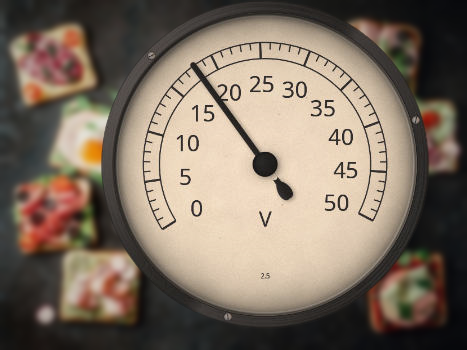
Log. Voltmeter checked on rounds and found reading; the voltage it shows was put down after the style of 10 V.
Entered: 18 V
